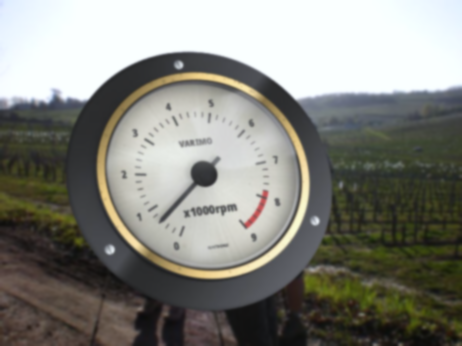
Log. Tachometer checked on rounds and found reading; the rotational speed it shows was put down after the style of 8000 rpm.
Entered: 600 rpm
